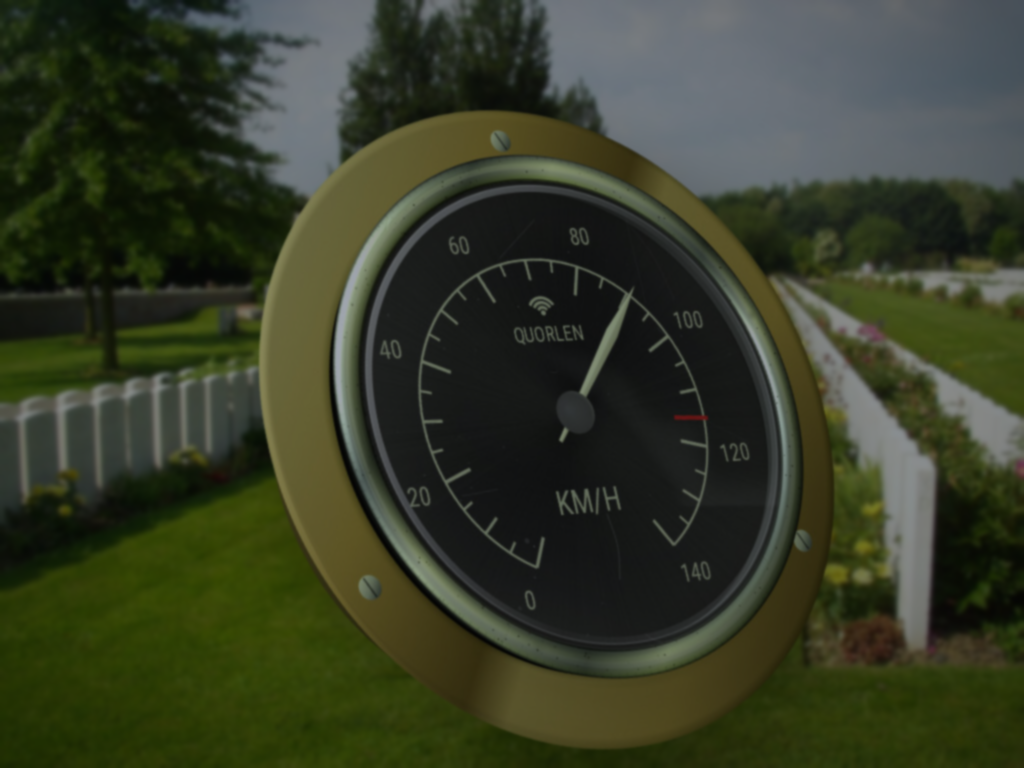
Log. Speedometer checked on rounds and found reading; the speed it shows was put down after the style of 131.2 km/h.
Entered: 90 km/h
